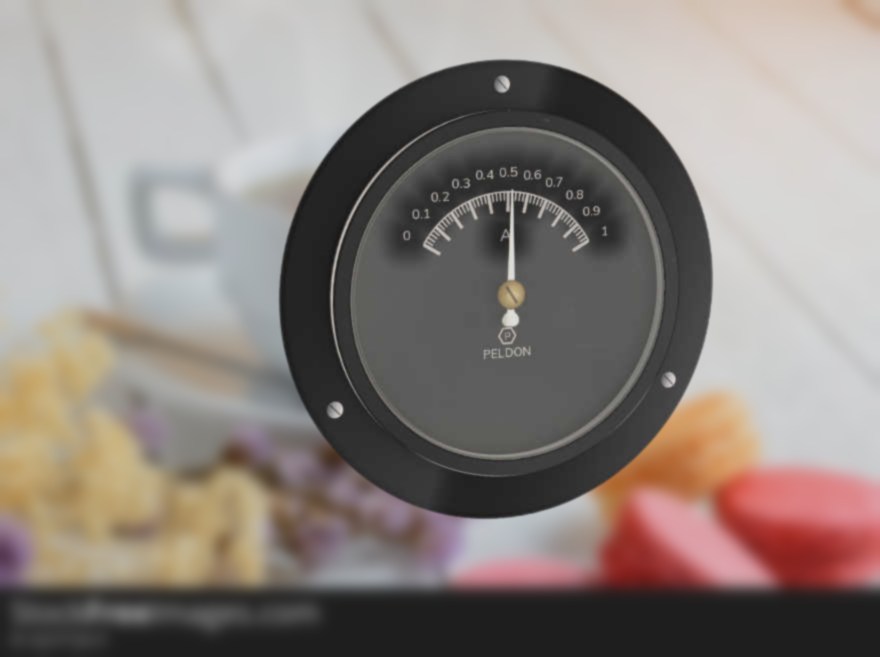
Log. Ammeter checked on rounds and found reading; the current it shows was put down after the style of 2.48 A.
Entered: 0.5 A
